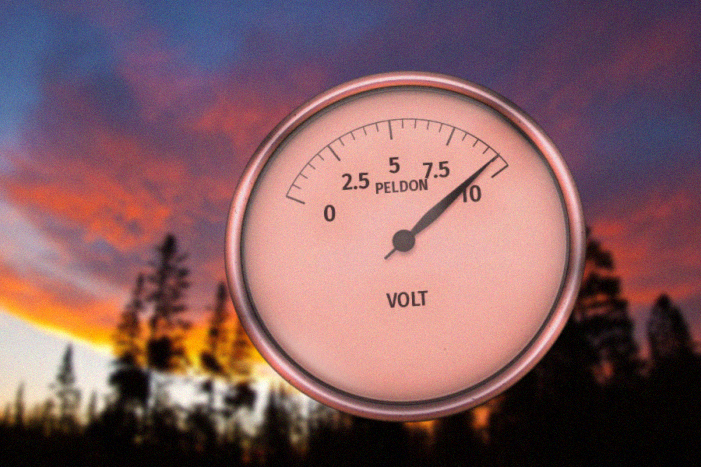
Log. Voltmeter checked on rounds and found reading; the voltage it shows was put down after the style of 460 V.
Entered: 9.5 V
